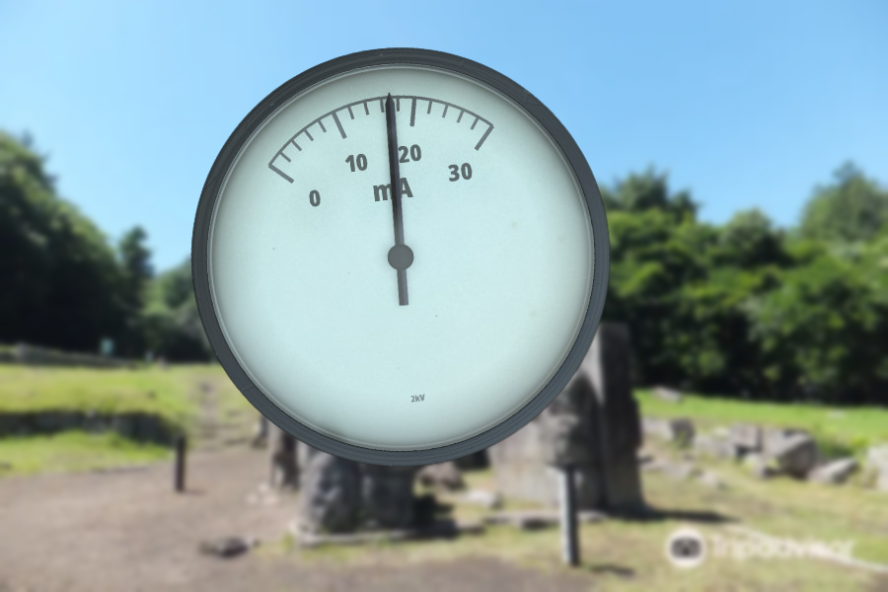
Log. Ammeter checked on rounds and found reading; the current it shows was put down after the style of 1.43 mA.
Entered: 17 mA
